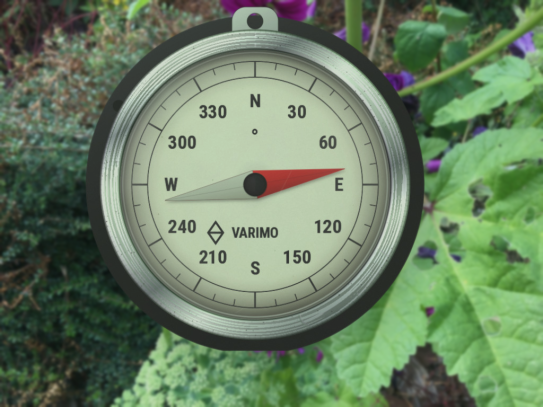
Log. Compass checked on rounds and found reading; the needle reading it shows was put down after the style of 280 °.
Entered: 80 °
